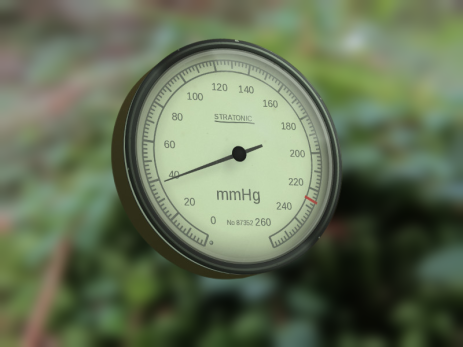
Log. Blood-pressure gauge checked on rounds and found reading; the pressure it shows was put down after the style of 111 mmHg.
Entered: 38 mmHg
